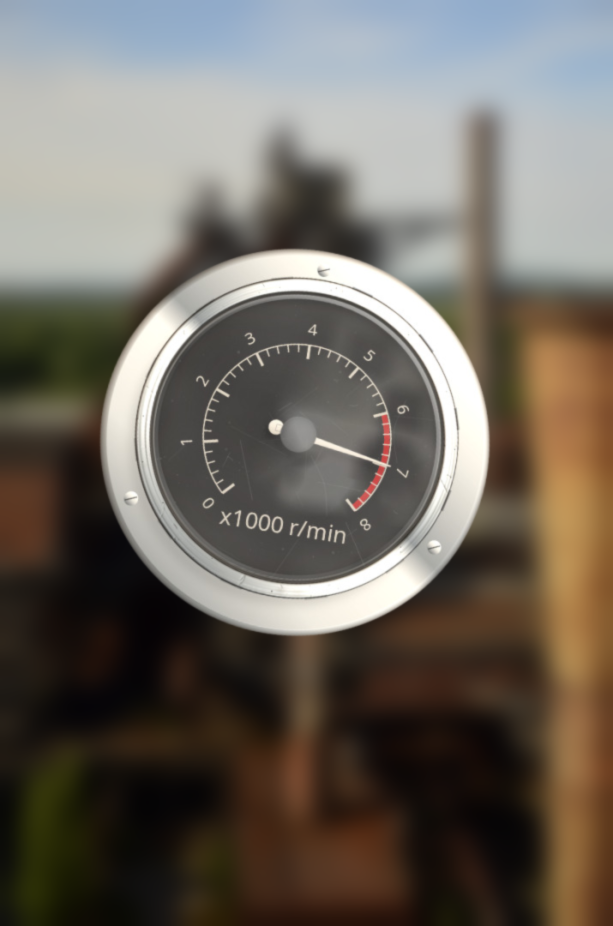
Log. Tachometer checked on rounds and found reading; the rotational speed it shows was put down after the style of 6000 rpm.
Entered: 7000 rpm
